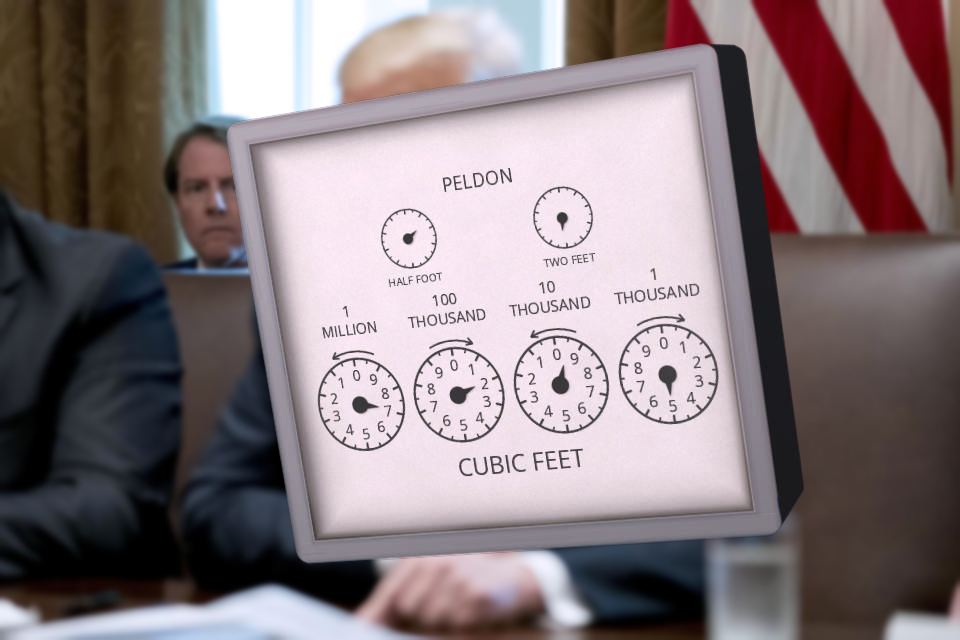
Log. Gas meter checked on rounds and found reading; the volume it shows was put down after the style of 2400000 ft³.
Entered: 719500 ft³
